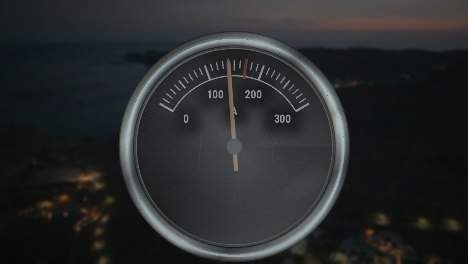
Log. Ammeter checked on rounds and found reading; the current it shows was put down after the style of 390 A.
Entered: 140 A
